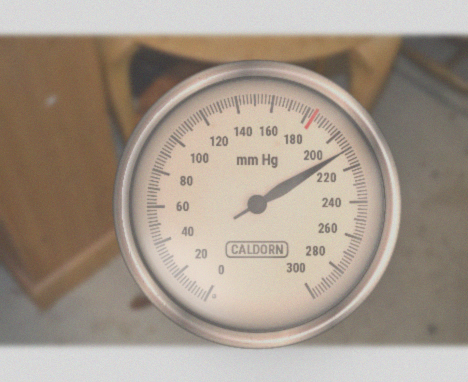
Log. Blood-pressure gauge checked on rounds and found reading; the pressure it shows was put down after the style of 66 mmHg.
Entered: 210 mmHg
